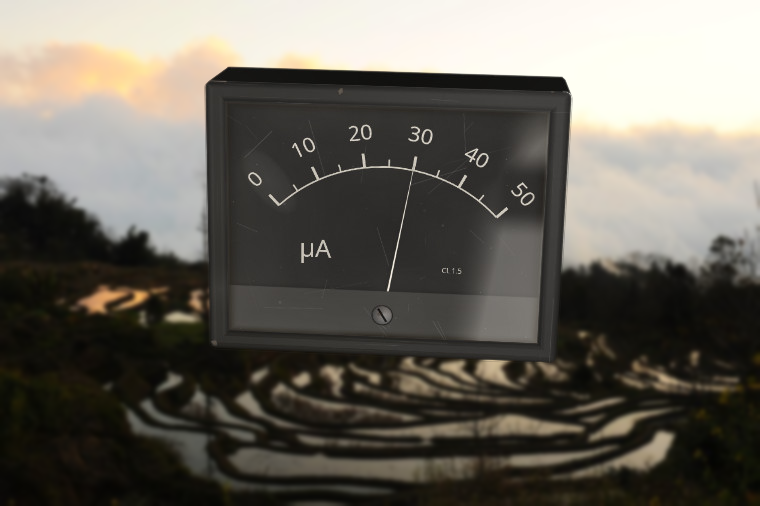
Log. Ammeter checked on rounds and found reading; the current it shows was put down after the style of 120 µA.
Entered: 30 µA
